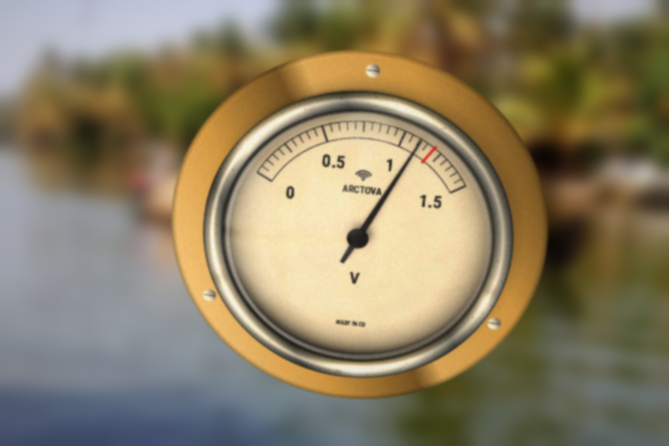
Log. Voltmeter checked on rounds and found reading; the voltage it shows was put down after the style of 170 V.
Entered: 1.1 V
